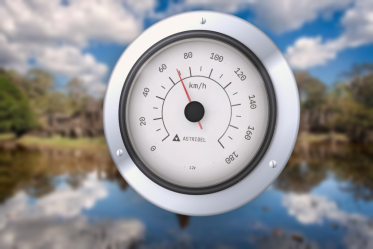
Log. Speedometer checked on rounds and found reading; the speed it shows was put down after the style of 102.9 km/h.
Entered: 70 km/h
